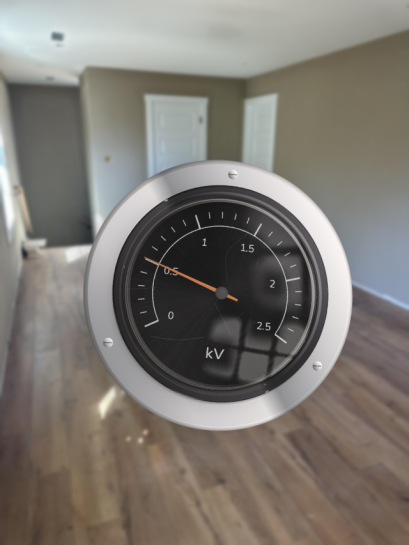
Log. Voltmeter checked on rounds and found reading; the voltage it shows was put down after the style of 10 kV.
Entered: 0.5 kV
